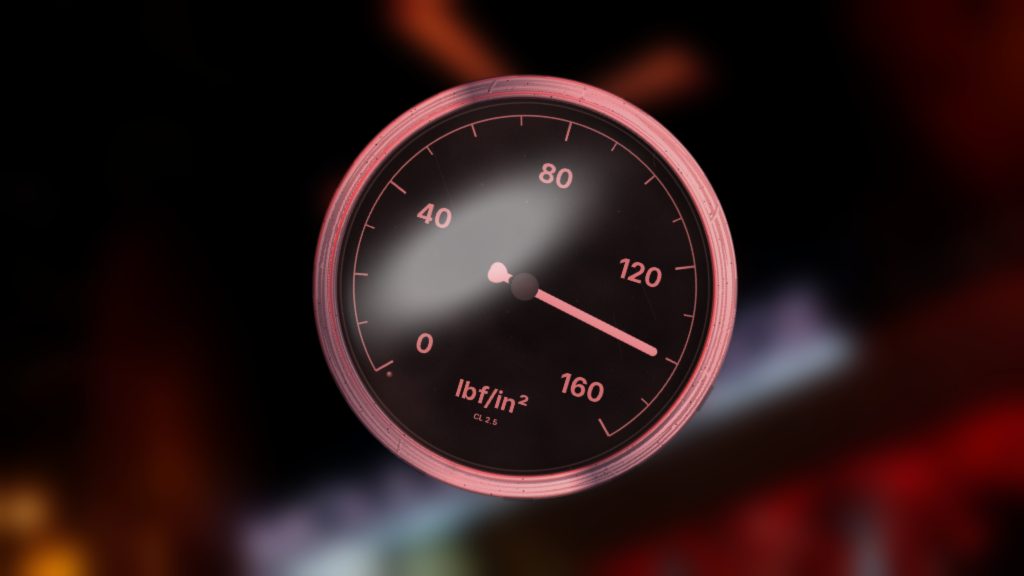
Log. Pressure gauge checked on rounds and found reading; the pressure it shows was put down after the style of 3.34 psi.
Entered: 140 psi
